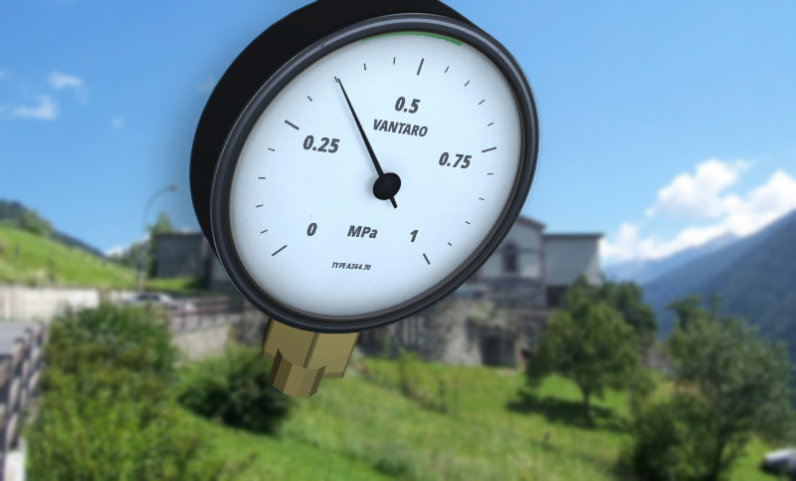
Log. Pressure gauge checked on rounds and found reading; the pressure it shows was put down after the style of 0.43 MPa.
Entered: 0.35 MPa
